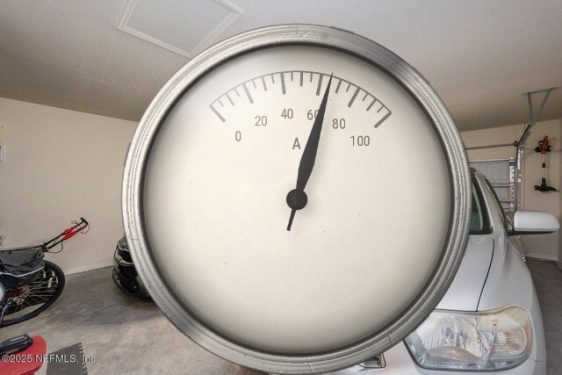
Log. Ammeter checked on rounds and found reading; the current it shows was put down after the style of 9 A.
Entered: 65 A
